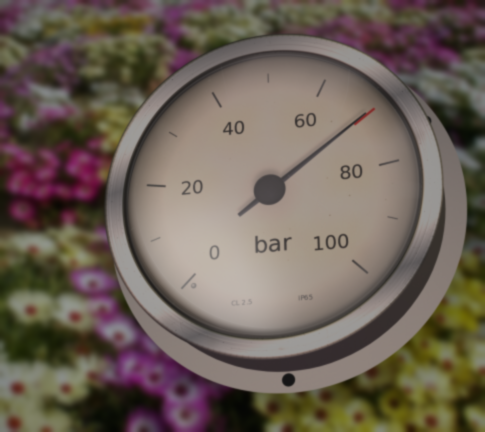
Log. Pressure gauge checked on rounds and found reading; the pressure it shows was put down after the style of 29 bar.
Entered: 70 bar
